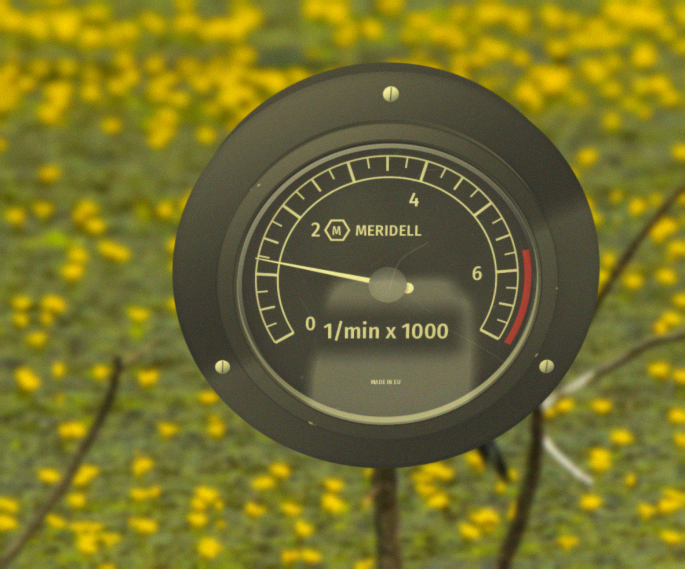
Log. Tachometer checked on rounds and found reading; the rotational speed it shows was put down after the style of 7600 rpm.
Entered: 1250 rpm
